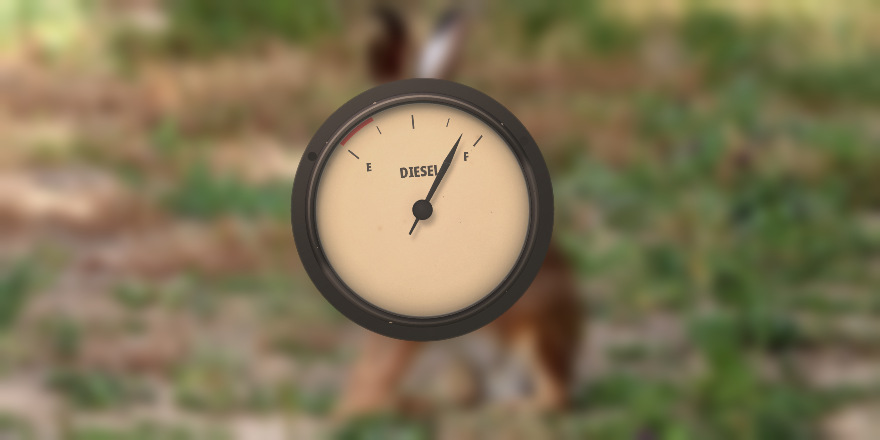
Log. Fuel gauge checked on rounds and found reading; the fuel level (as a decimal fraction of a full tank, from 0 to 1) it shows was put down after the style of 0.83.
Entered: 0.875
